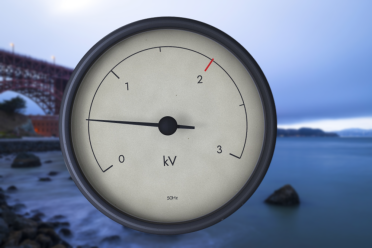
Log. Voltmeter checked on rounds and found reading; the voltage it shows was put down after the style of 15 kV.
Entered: 0.5 kV
